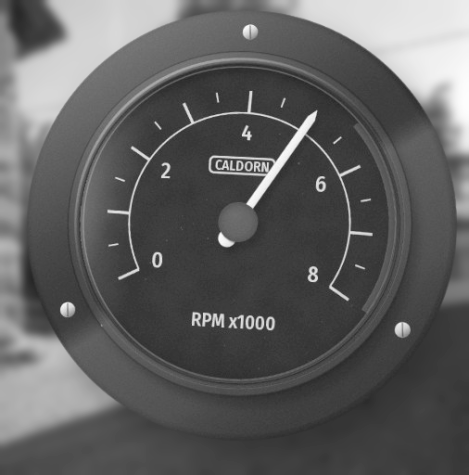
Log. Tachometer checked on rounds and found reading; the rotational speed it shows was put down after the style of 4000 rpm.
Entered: 5000 rpm
